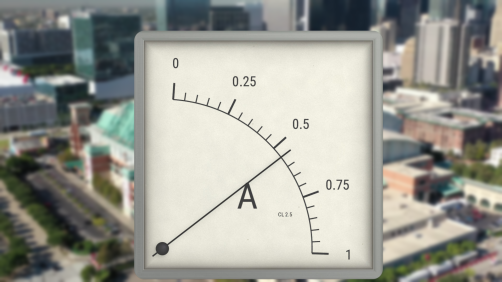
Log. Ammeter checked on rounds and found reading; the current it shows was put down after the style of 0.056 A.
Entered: 0.55 A
